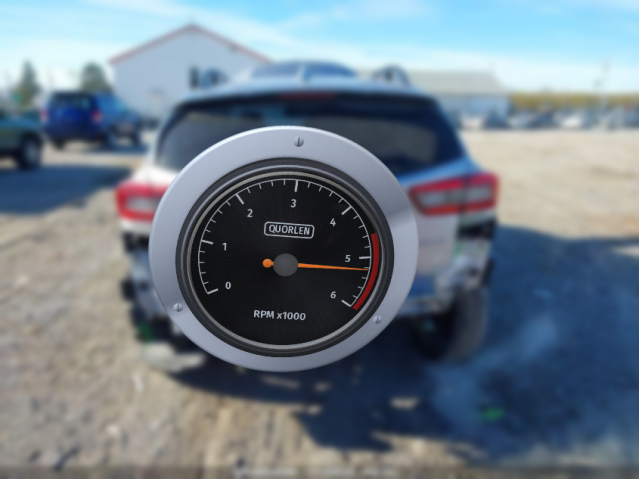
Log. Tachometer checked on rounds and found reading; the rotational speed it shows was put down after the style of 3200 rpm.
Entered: 5200 rpm
